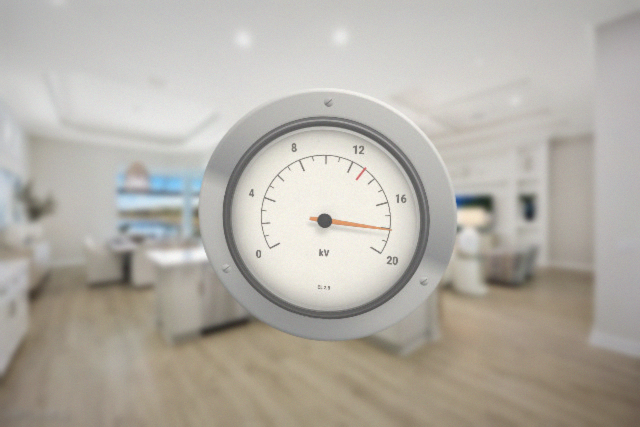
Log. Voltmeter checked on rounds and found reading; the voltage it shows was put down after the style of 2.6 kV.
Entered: 18 kV
